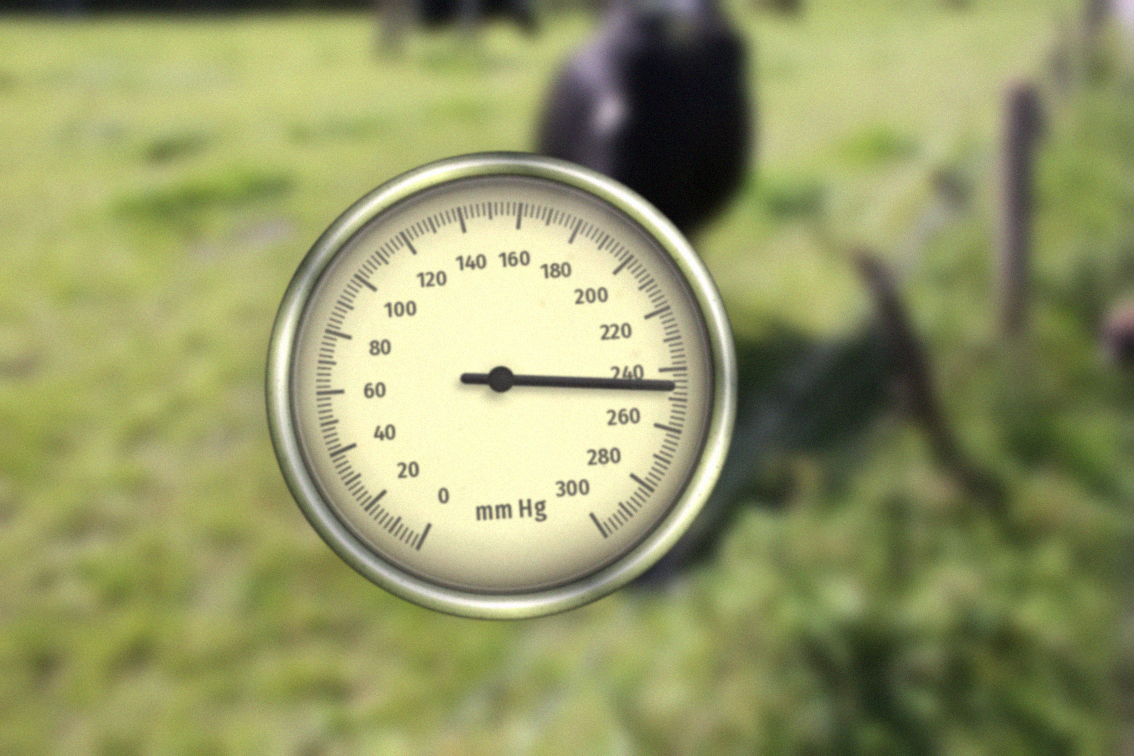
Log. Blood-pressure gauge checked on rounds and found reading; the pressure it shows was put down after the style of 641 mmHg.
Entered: 246 mmHg
